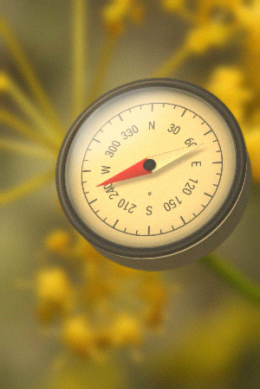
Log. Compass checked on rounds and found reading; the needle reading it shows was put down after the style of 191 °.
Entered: 250 °
